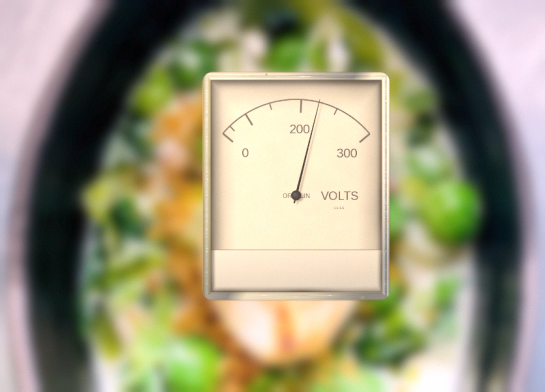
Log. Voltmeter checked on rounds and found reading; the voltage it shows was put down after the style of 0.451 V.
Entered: 225 V
